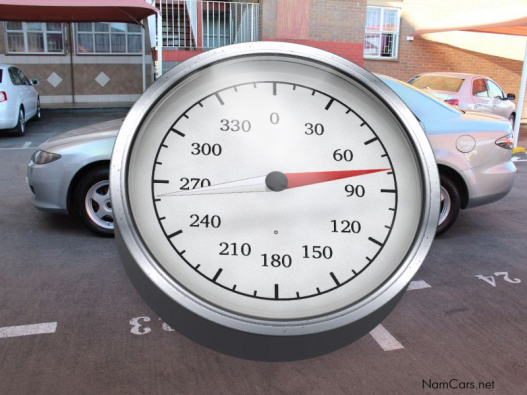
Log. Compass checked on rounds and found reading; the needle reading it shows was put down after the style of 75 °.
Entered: 80 °
